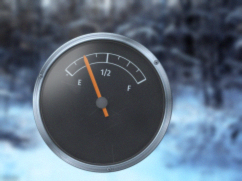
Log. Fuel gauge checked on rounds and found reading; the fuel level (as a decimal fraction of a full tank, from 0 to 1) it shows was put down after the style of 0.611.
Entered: 0.25
